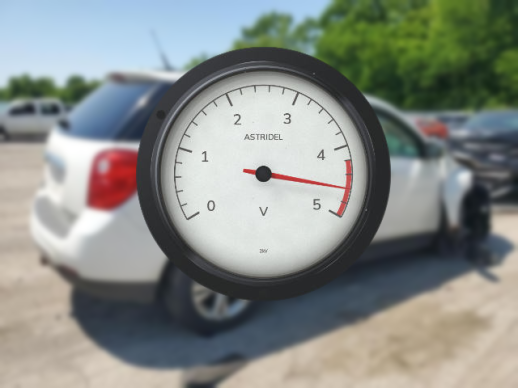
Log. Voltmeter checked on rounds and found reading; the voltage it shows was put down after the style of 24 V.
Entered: 4.6 V
